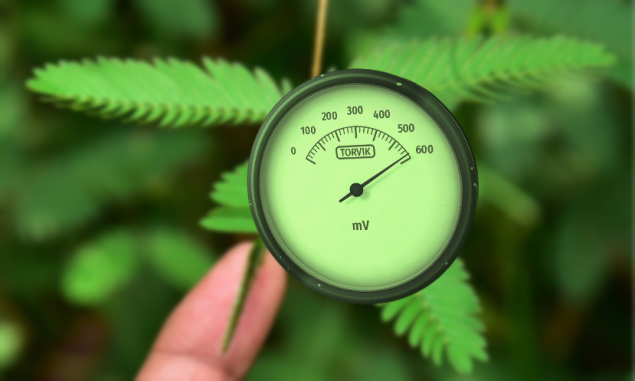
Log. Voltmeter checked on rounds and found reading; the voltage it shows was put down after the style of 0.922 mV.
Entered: 580 mV
